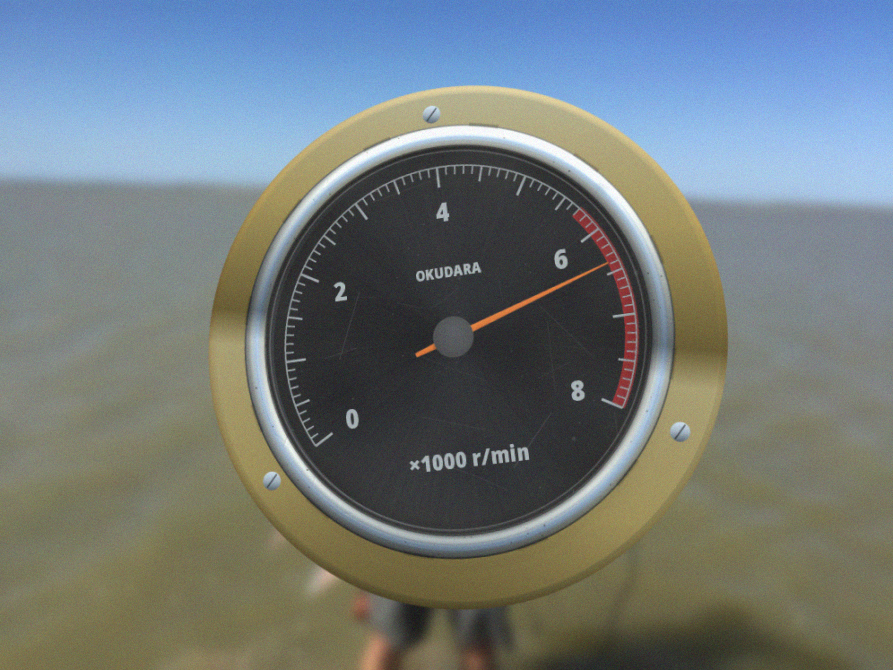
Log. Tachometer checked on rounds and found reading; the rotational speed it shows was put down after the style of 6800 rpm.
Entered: 6400 rpm
